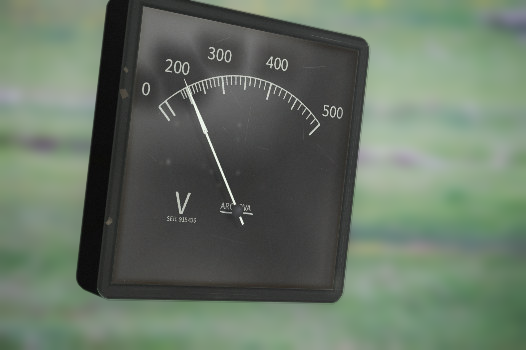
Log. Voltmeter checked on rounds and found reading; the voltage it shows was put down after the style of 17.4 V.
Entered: 200 V
